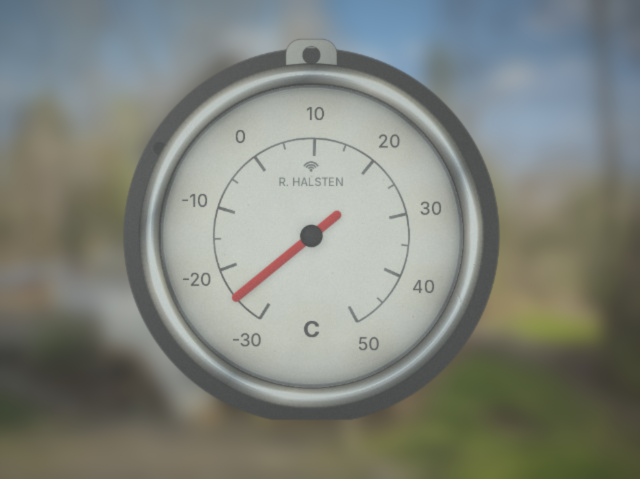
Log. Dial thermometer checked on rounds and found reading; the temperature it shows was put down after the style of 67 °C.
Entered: -25 °C
